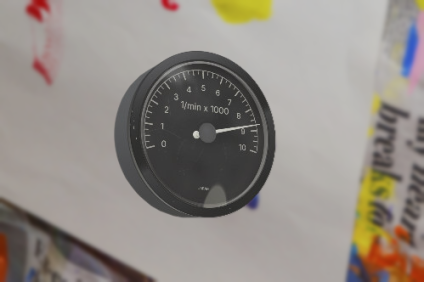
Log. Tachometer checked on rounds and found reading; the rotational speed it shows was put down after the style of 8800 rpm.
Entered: 8750 rpm
